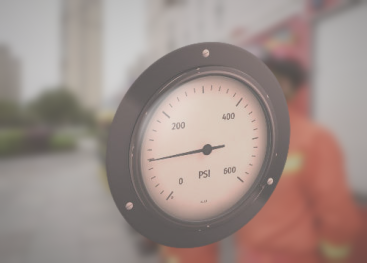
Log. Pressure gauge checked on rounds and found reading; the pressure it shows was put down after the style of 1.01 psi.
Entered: 100 psi
